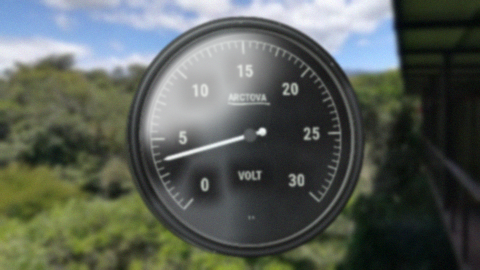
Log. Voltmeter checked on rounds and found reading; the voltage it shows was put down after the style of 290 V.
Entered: 3.5 V
